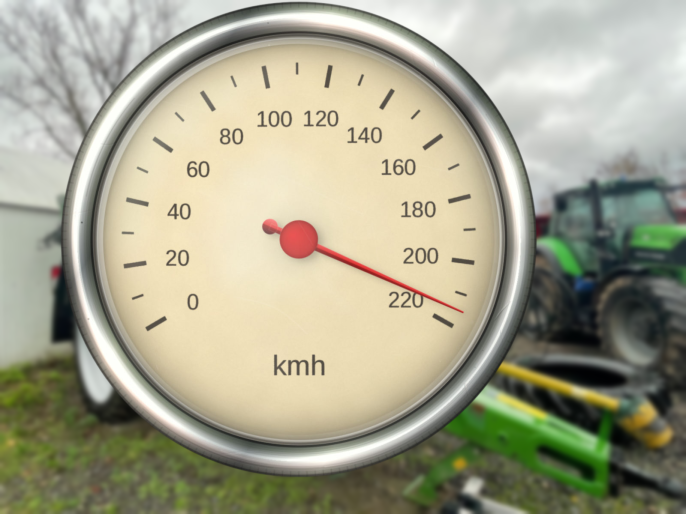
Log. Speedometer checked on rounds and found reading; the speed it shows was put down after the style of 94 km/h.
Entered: 215 km/h
